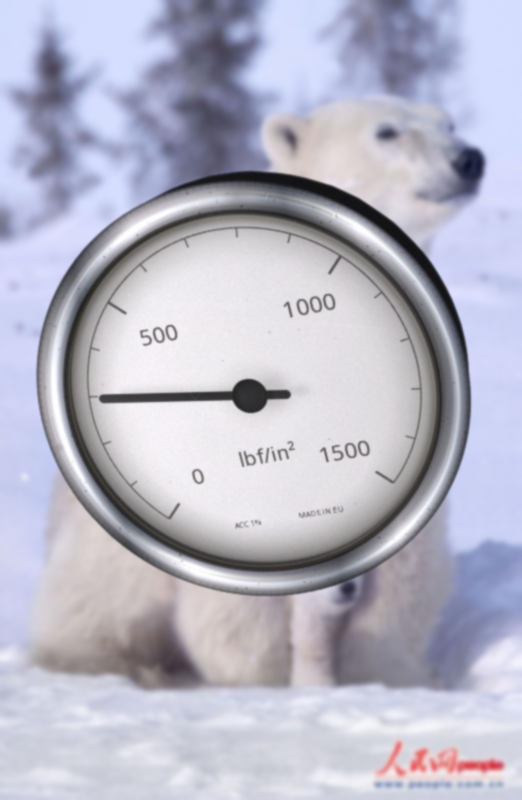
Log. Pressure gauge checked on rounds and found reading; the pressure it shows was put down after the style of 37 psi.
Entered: 300 psi
